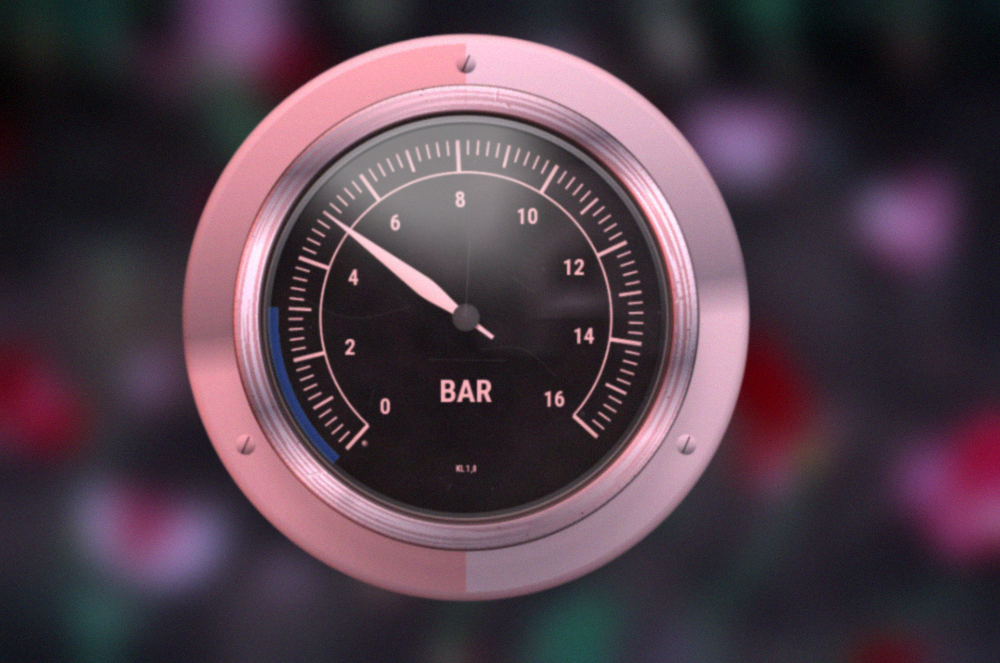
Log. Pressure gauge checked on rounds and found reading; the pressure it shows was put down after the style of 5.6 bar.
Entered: 5 bar
